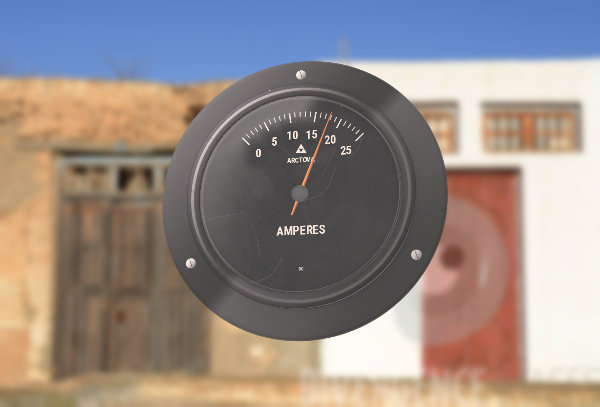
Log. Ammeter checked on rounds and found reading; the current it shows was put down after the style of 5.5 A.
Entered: 18 A
